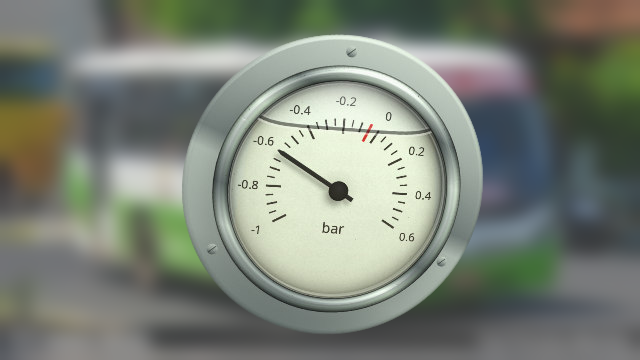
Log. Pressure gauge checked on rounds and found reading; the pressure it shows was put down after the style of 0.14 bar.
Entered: -0.6 bar
